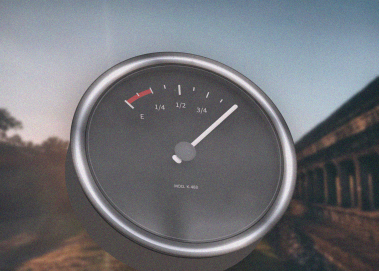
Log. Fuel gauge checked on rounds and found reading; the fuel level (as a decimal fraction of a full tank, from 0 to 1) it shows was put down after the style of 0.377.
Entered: 1
